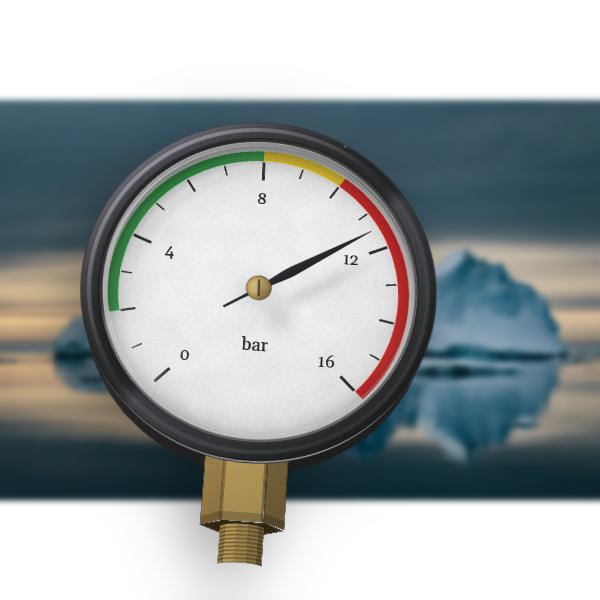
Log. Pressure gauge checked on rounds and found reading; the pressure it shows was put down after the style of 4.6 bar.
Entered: 11.5 bar
